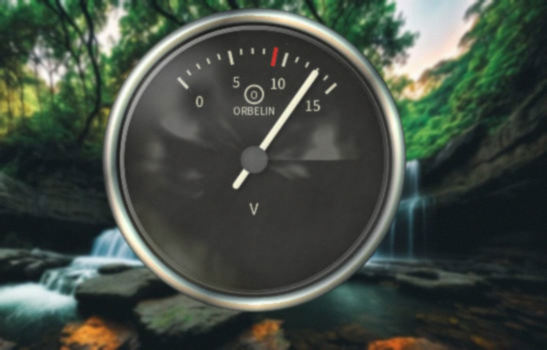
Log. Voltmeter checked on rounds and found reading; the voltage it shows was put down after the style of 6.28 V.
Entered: 13 V
